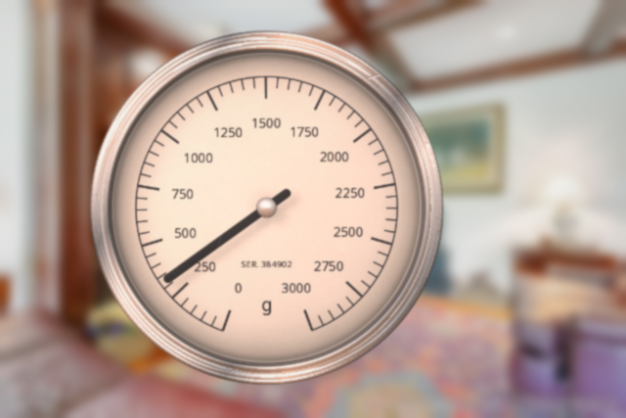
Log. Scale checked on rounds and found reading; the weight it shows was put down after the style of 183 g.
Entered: 325 g
